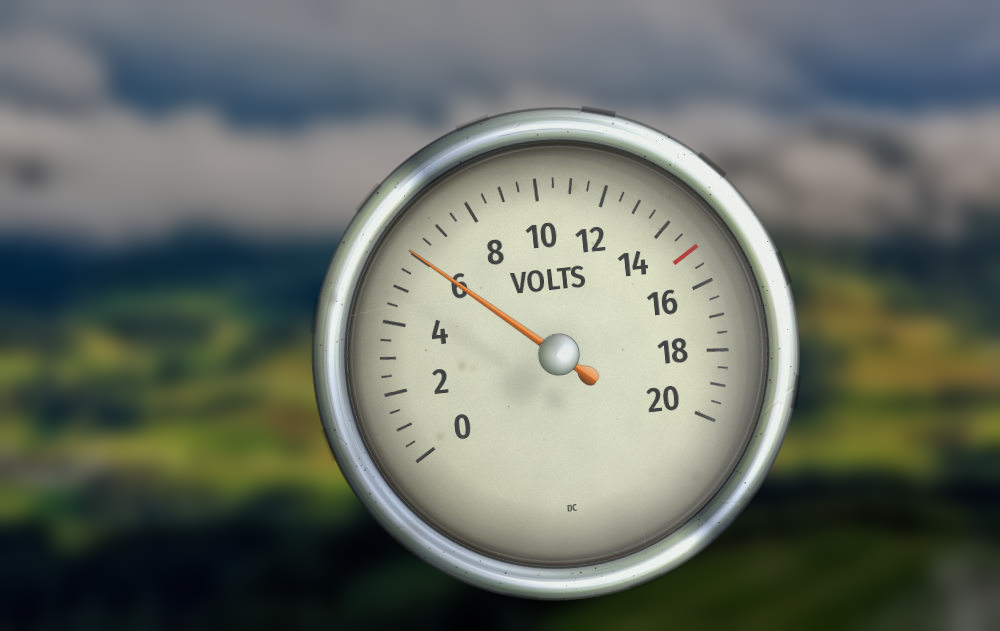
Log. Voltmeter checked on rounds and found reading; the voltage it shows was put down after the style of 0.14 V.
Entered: 6 V
